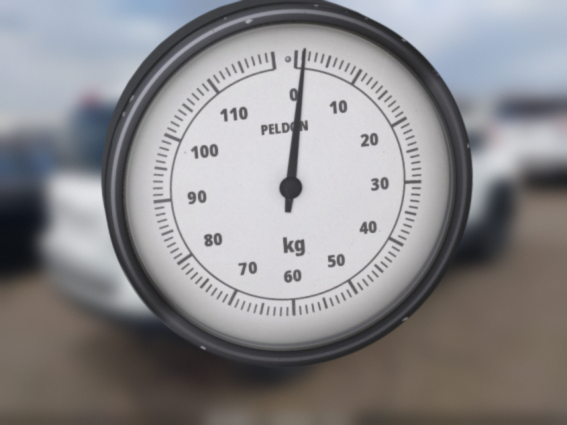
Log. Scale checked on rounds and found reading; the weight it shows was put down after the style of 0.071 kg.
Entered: 1 kg
